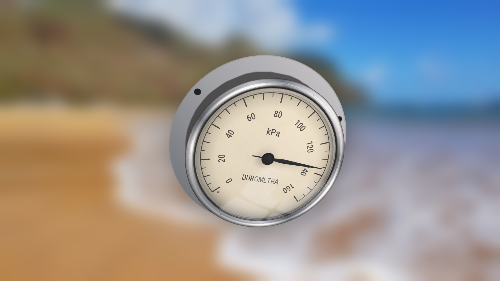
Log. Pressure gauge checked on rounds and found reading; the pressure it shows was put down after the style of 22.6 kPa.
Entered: 135 kPa
